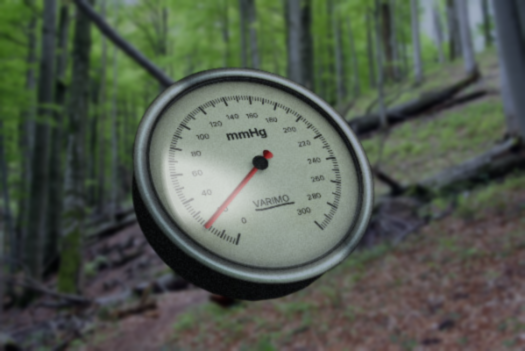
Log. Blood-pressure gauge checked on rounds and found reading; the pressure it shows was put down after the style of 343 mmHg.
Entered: 20 mmHg
